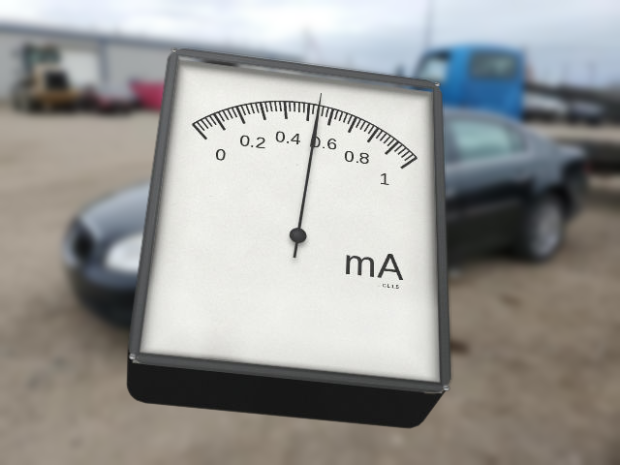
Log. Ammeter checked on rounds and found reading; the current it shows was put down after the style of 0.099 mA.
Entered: 0.54 mA
